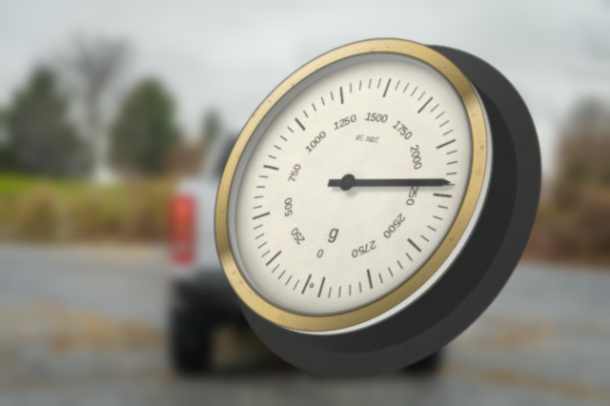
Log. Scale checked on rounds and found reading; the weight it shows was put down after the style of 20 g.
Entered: 2200 g
